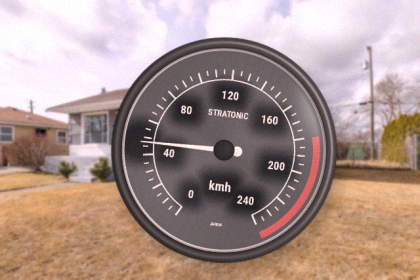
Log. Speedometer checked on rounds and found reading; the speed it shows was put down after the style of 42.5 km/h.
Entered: 47.5 km/h
